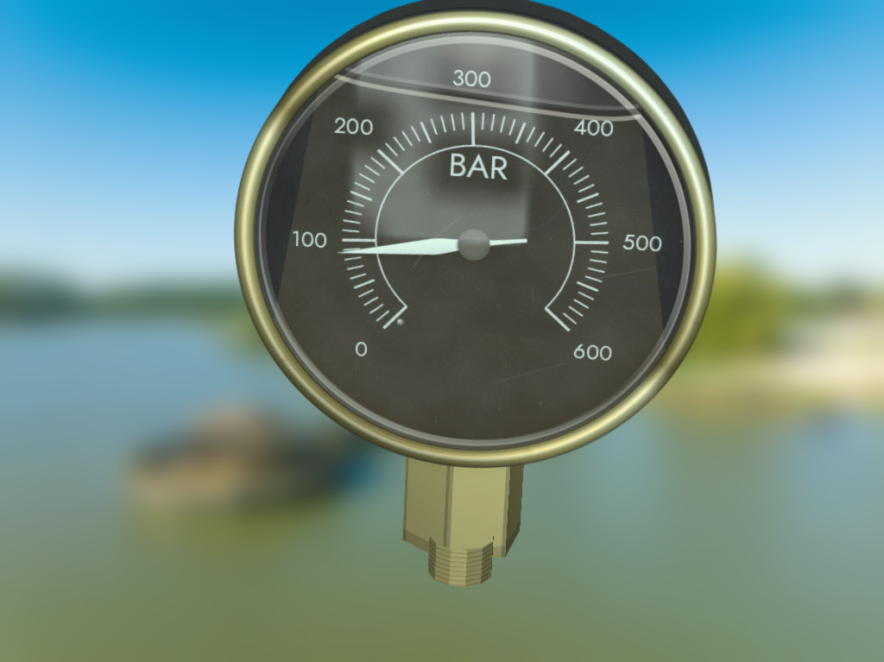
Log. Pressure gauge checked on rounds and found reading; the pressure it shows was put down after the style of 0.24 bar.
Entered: 90 bar
